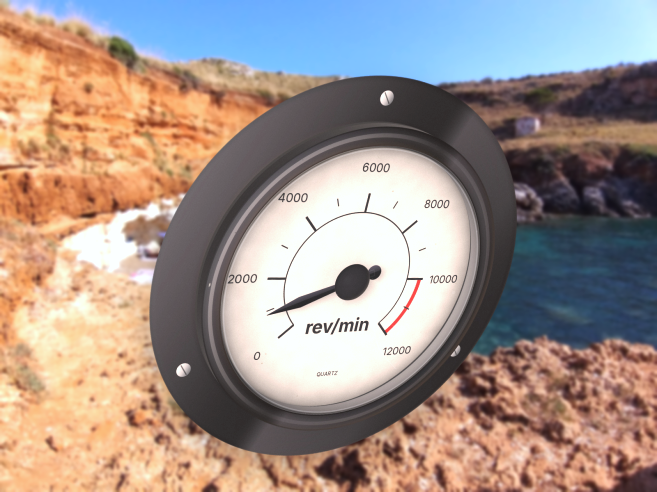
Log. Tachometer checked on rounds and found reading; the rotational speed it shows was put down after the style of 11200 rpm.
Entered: 1000 rpm
